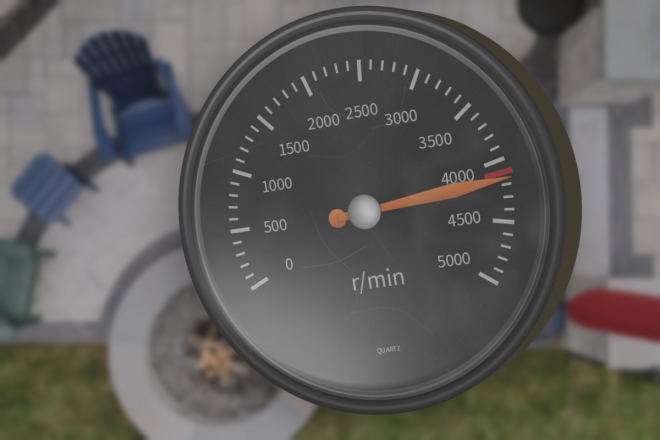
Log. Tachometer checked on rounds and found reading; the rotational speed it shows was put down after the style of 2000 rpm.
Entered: 4150 rpm
